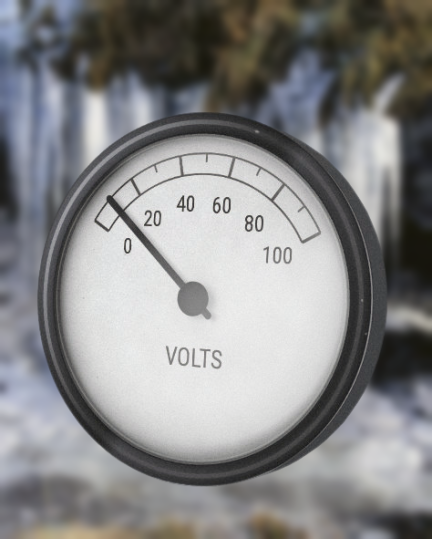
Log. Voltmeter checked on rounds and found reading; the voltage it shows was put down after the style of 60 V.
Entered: 10 V
